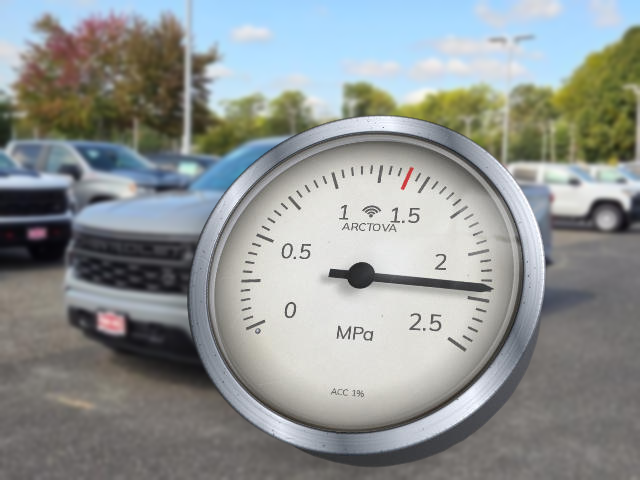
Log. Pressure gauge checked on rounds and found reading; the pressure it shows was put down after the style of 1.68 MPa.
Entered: 2.2 MPa
